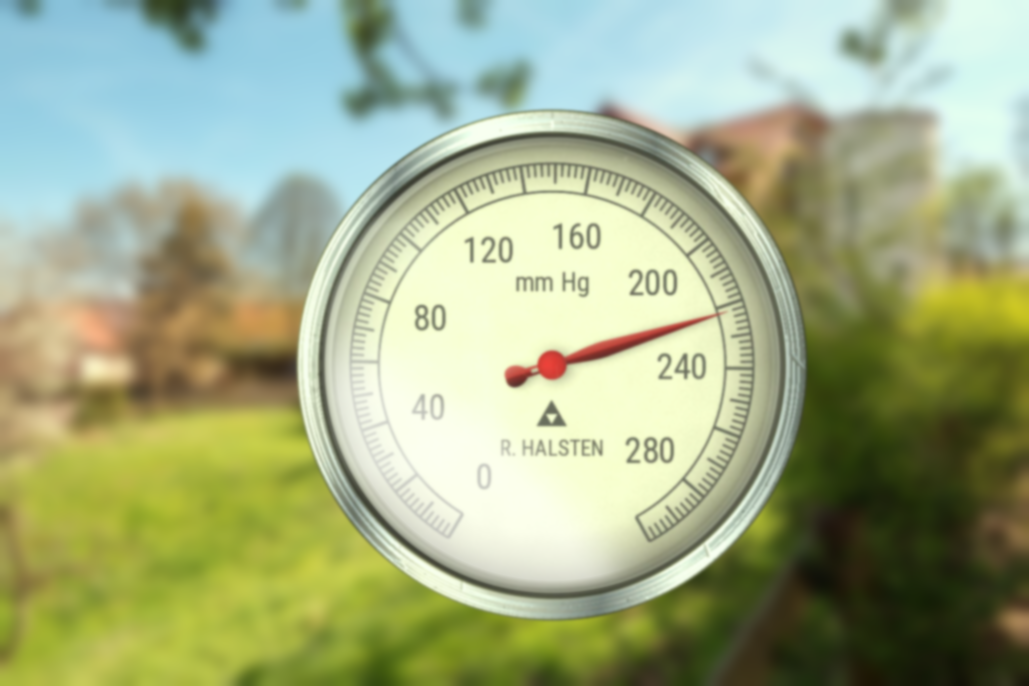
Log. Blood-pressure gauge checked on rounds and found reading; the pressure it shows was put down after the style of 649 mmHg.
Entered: 222 mmHg
